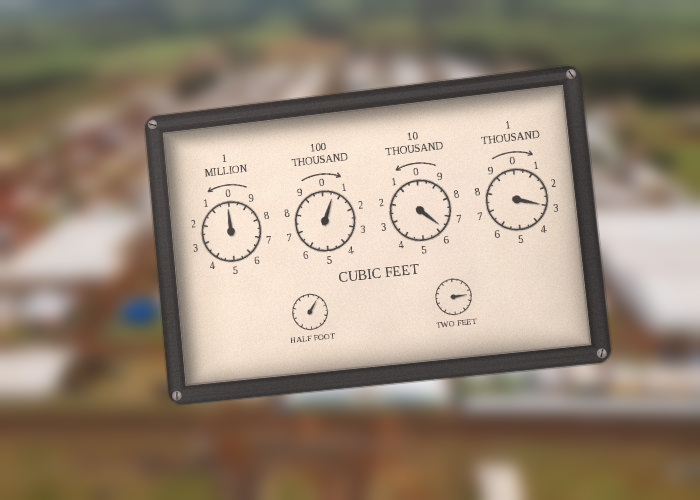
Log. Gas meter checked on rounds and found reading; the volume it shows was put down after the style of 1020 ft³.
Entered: 6300 ft³
